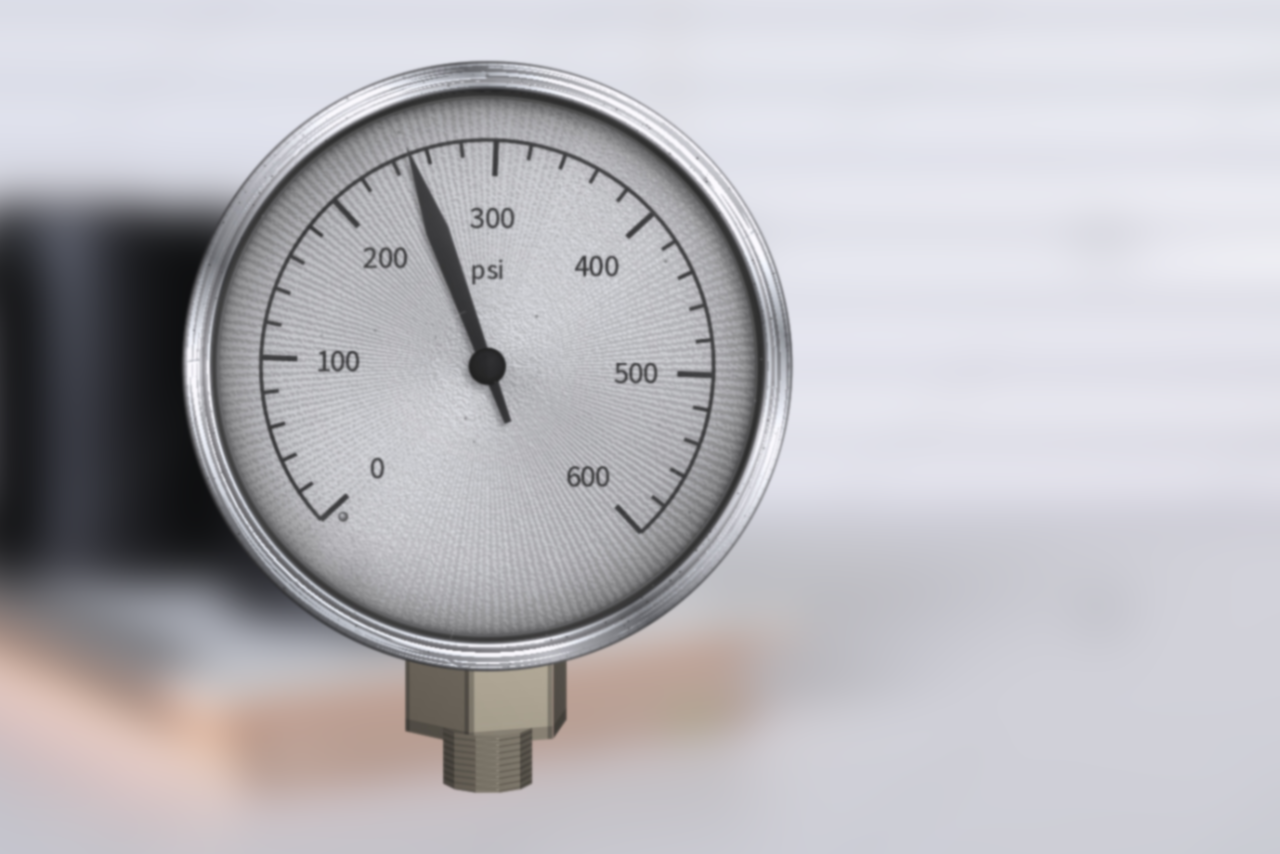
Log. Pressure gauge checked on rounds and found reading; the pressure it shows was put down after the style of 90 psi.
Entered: 250 psi
